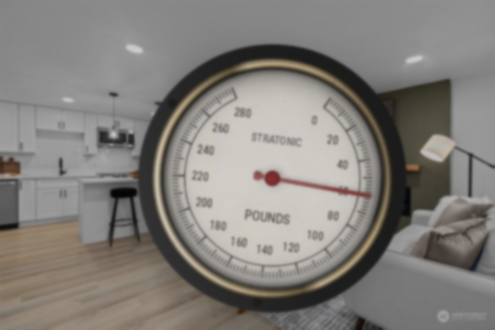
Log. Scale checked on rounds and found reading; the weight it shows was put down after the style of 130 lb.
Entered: 60 lb
